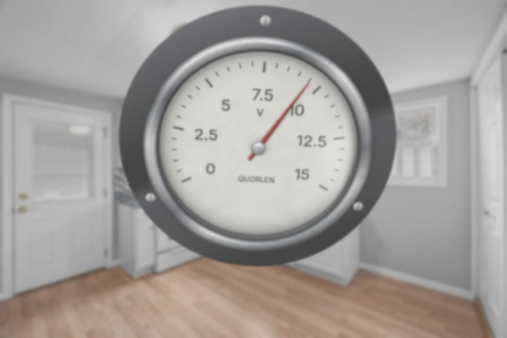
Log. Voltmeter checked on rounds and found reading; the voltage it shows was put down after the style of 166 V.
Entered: 9.5 V
